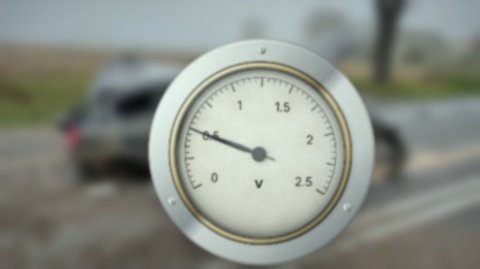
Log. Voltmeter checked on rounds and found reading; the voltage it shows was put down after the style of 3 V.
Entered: 0.5 V
